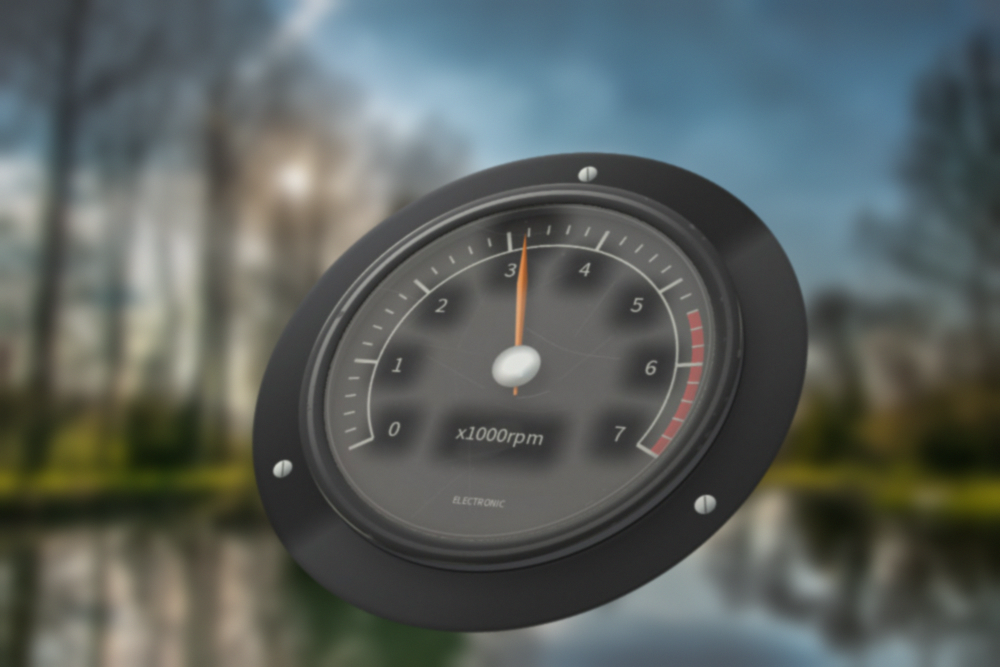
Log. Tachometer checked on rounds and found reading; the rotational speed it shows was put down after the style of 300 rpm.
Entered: 3200 rpm
